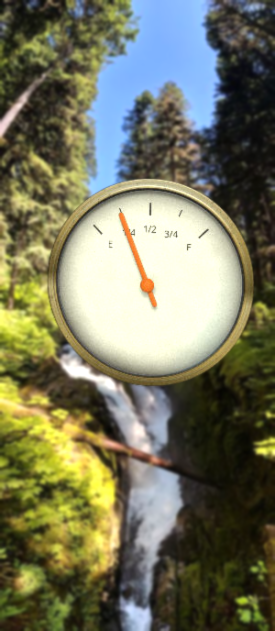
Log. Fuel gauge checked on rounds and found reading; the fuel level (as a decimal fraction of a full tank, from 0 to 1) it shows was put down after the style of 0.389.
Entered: 0.25
